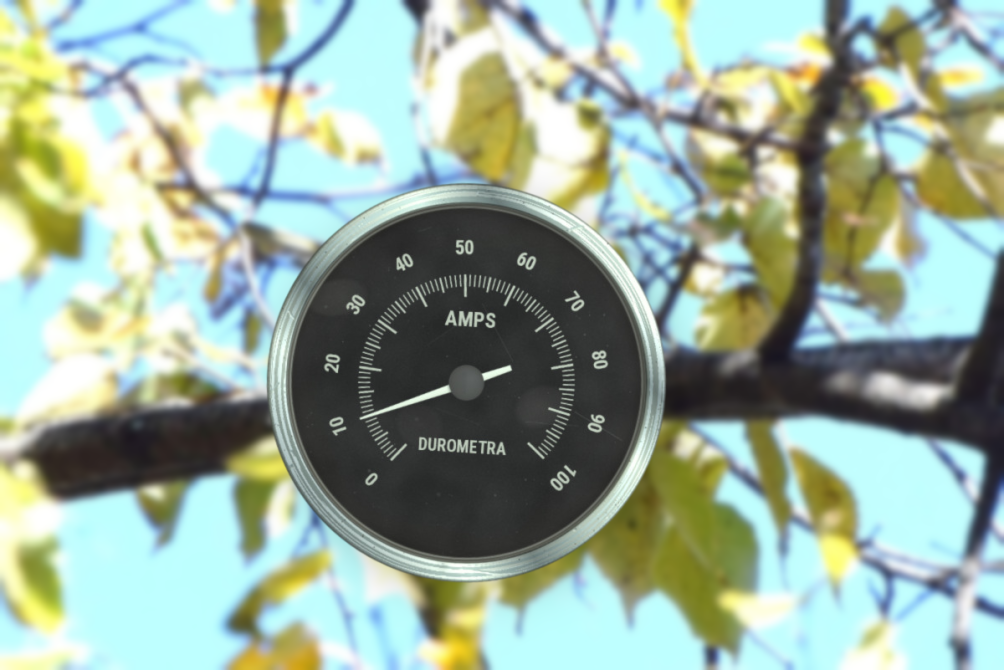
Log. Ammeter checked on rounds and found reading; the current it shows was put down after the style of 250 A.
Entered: 10 A
